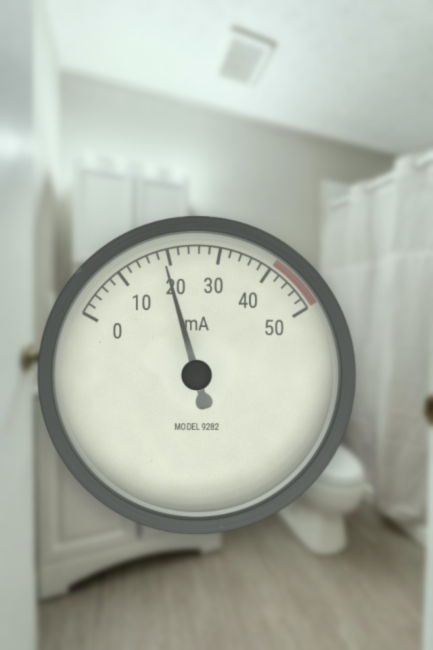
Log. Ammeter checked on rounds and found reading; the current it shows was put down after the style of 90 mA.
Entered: 19 mA
